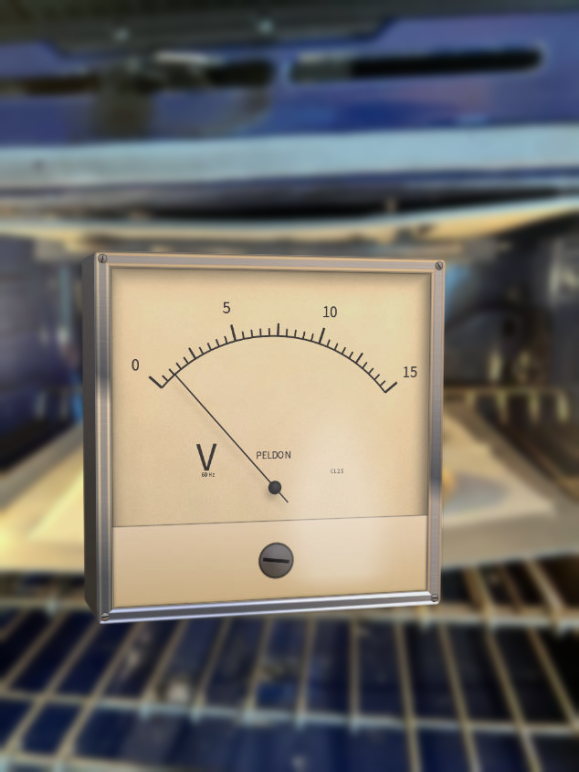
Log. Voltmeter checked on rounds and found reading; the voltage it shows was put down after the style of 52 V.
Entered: 1 V
